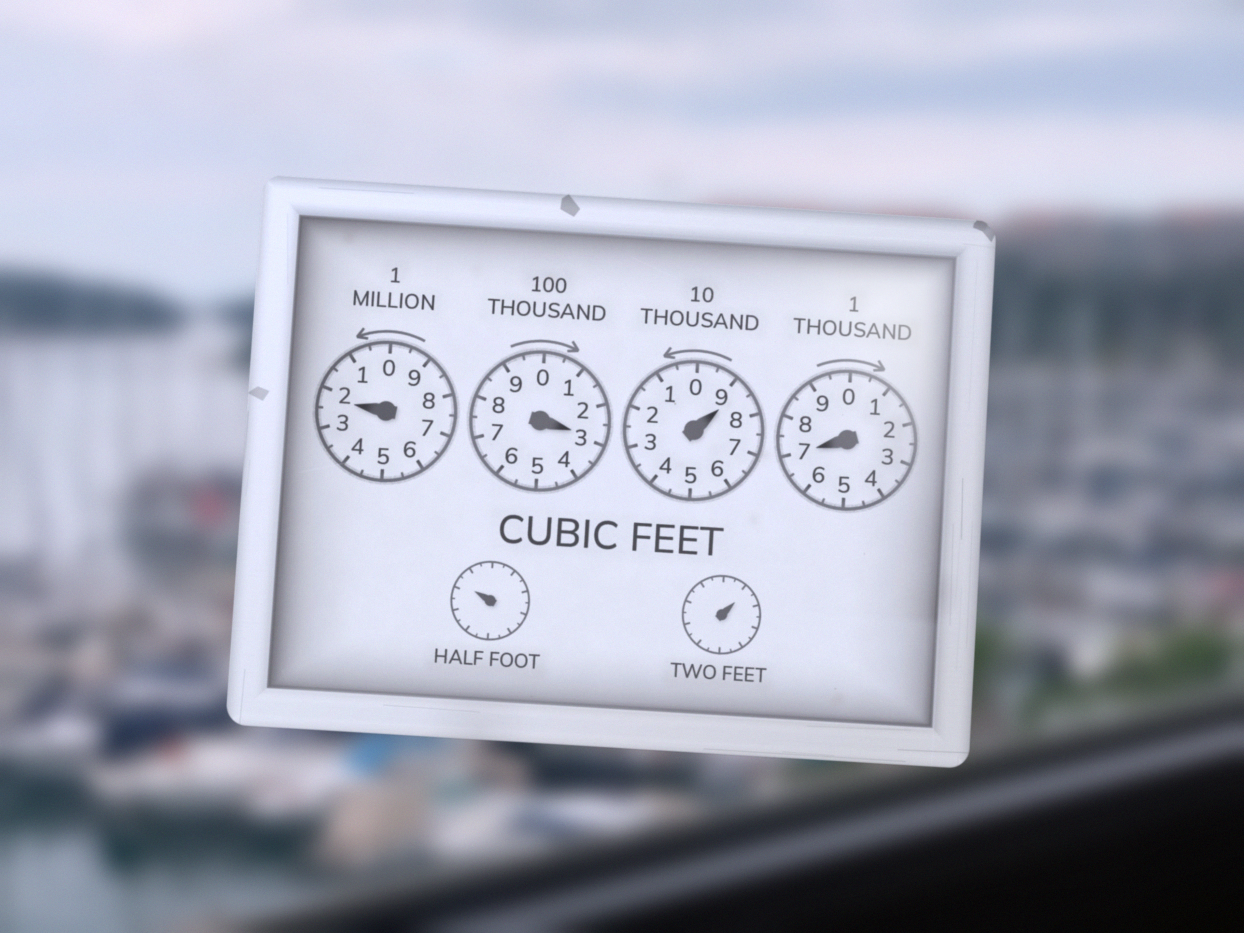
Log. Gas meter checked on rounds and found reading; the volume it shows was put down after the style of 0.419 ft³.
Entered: 228700 ft³
